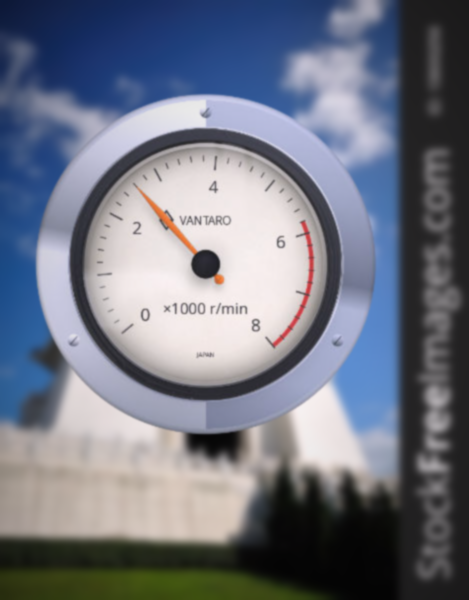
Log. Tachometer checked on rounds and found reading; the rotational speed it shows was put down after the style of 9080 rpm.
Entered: 2600 rpm
